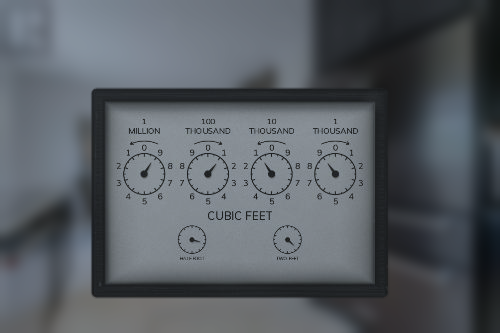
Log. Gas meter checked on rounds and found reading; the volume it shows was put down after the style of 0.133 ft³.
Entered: 910900 ft³
